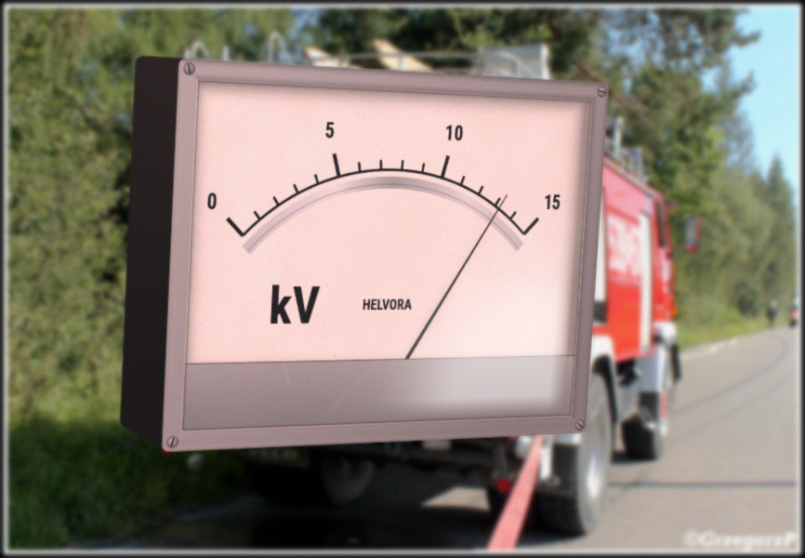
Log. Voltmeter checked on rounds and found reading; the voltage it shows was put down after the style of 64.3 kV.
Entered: 13 kV
